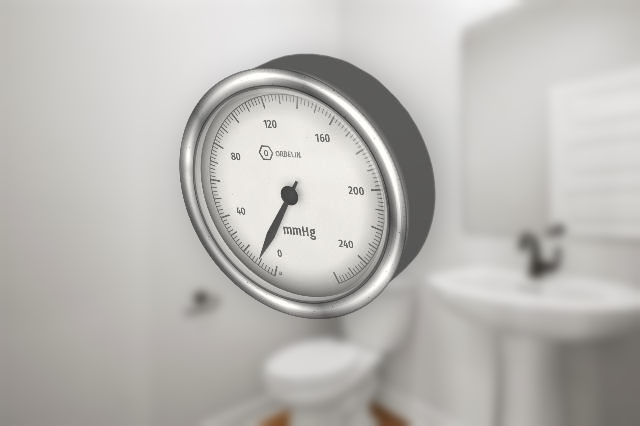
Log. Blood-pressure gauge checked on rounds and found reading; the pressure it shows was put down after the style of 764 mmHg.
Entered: 10 mmHg
